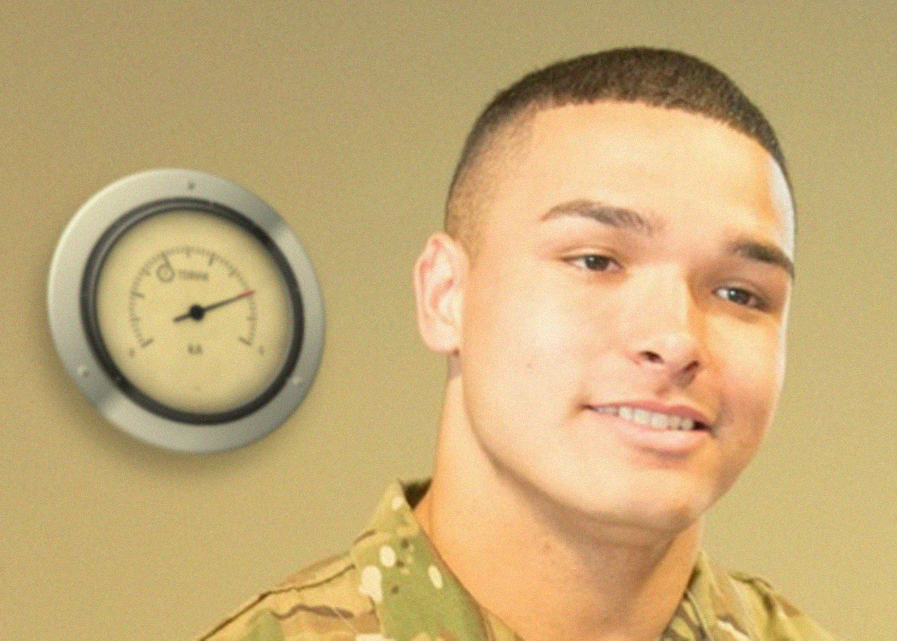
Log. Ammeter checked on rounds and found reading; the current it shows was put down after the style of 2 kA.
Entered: 4 kA
